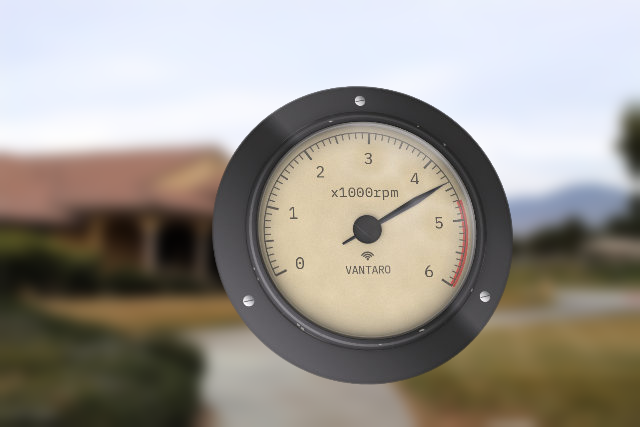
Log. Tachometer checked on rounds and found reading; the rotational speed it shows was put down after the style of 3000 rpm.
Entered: 4400 rpm
